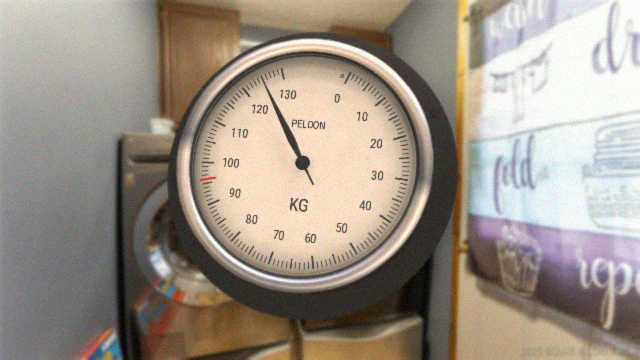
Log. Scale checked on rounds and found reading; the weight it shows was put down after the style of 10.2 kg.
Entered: 125 kg
